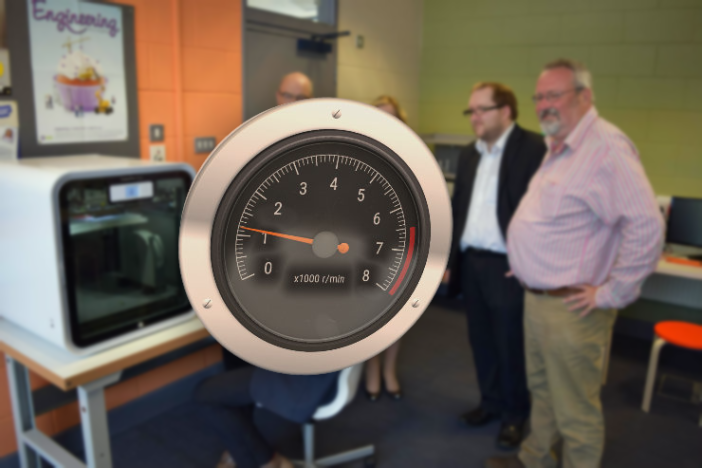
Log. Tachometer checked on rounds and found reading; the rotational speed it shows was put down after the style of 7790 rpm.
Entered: 1200 rpm
